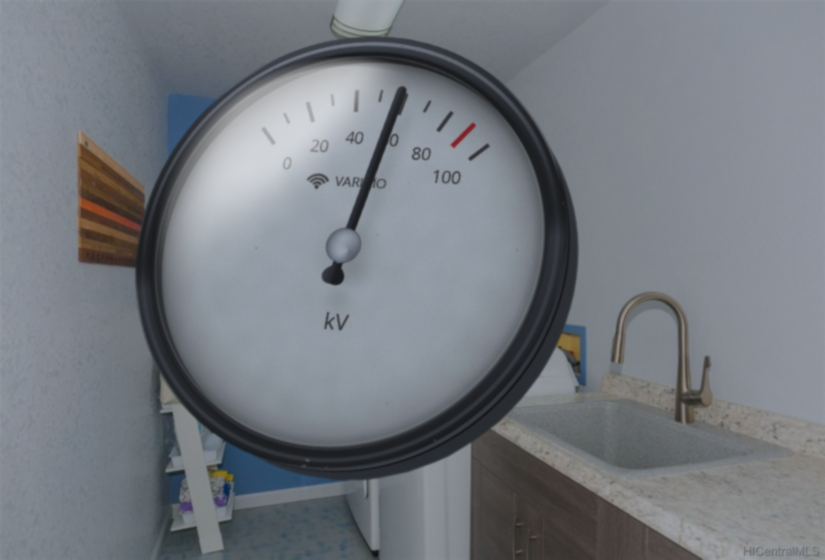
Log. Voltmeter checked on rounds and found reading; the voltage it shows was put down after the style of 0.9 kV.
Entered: 60 kV
